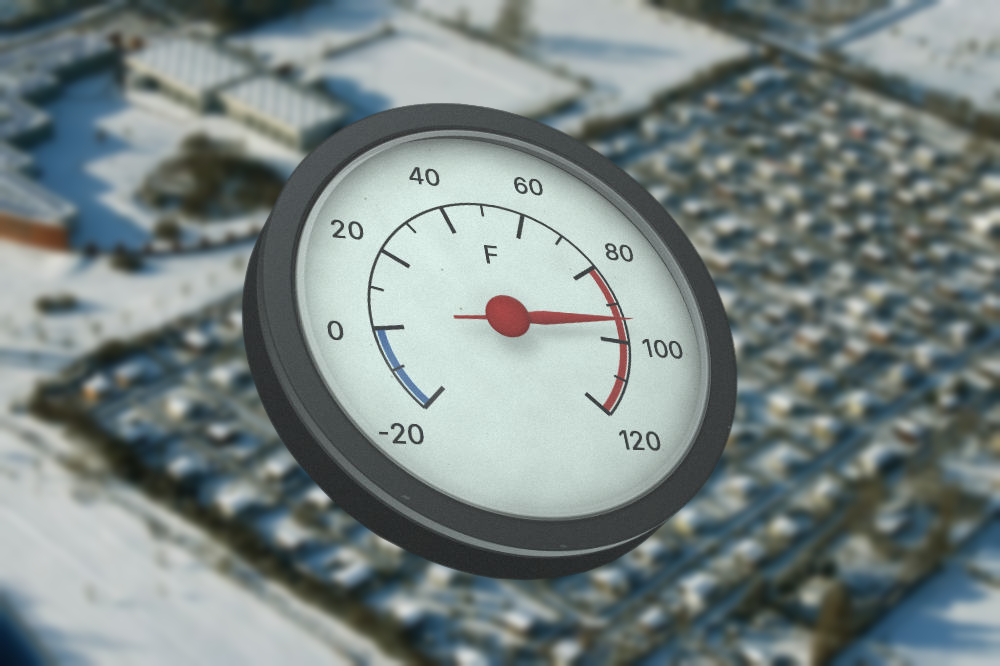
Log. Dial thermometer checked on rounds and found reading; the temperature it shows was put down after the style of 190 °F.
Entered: 95 °F
